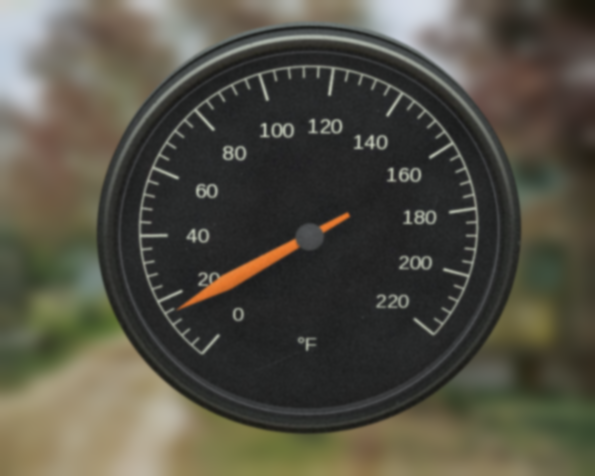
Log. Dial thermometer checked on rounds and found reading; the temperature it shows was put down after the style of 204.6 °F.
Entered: 16 °F
